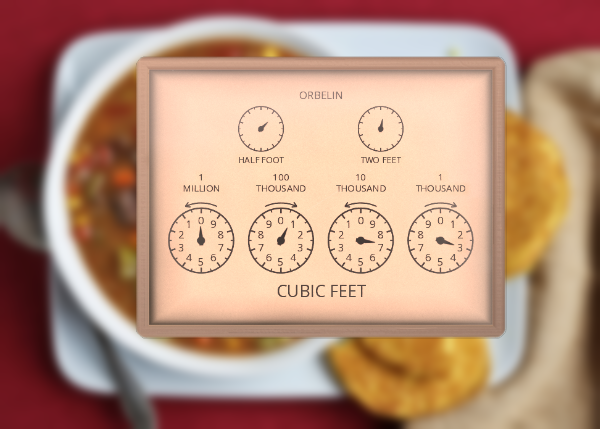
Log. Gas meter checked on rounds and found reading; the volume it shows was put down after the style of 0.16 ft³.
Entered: 7300 ft³
